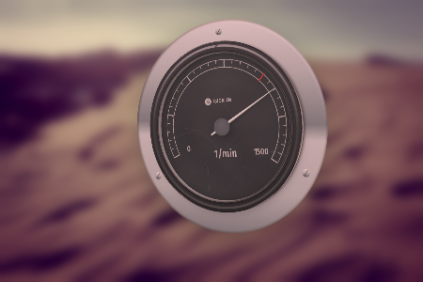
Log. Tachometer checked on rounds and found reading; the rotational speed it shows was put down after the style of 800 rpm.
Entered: 1100 rpm
